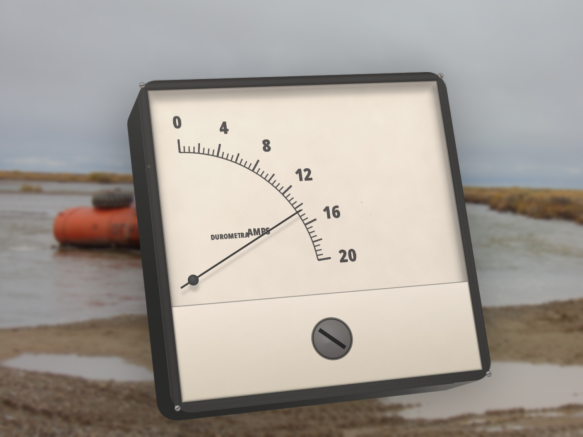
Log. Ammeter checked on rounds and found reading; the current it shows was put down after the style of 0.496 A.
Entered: 14.5 A
